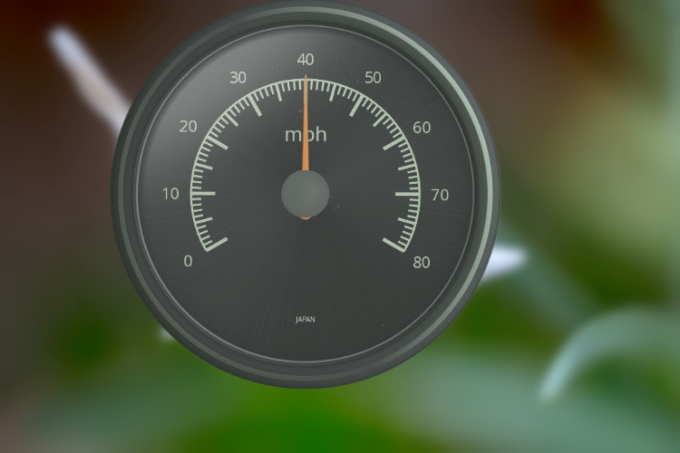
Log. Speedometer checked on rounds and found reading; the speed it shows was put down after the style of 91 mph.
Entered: 40 mph
